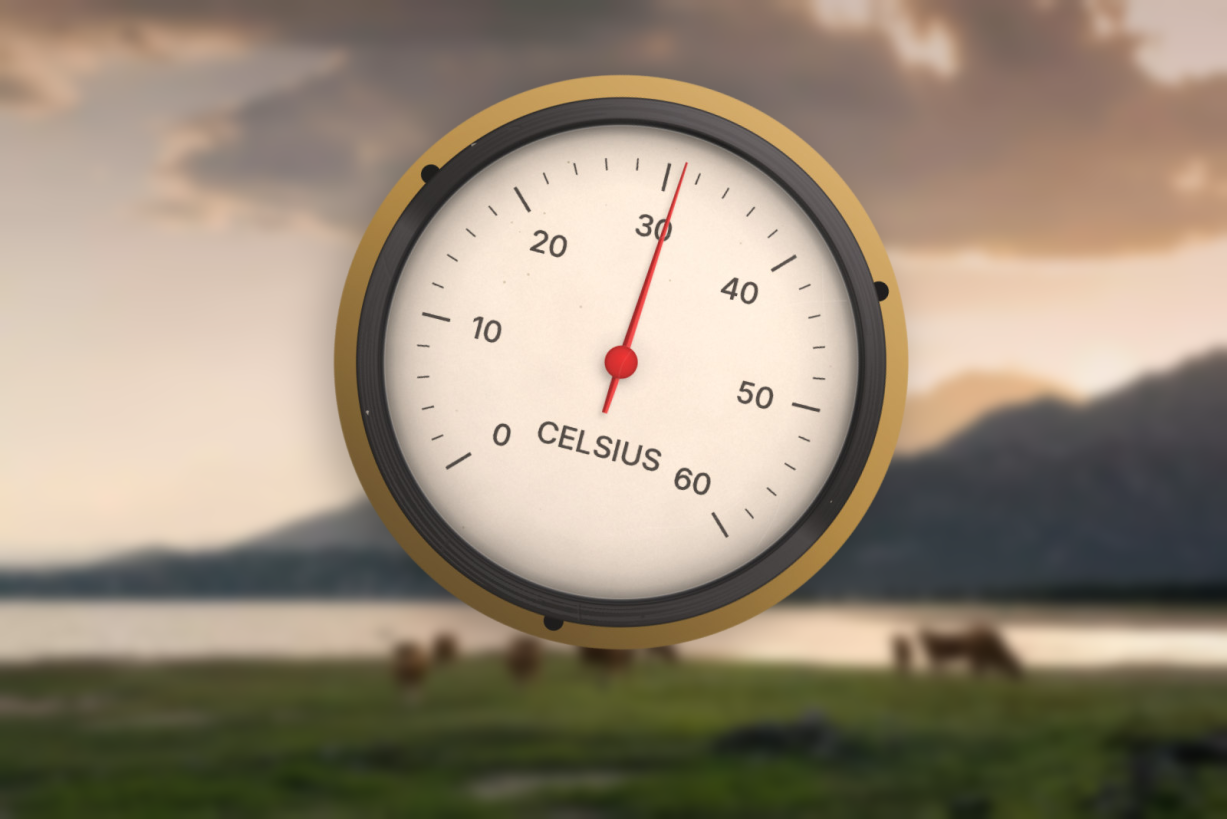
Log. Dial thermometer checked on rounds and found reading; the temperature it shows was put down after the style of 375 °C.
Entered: 31 °C
